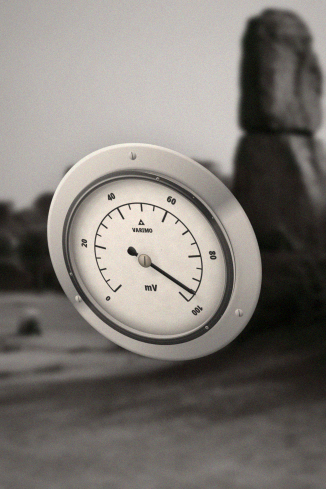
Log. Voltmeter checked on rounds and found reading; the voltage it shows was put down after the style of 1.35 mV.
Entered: 95 mV
